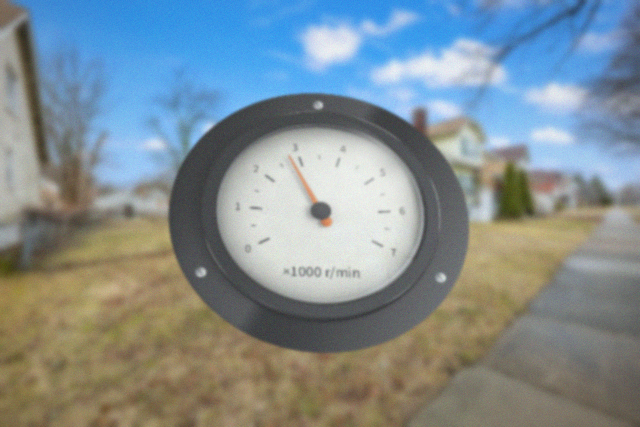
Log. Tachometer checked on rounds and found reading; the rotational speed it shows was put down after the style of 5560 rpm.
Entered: 2750 rpm
